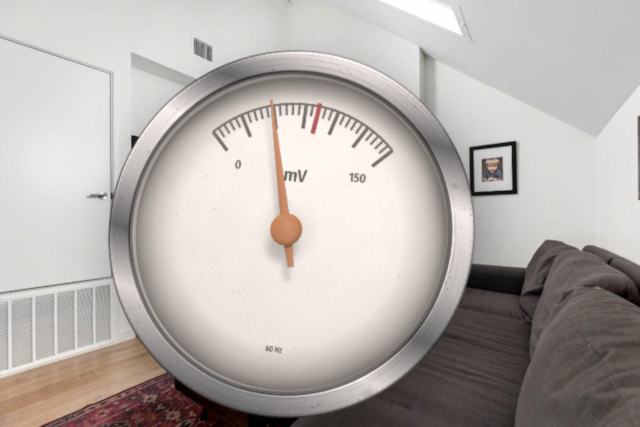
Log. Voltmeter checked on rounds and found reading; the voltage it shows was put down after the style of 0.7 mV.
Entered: 50 mV
